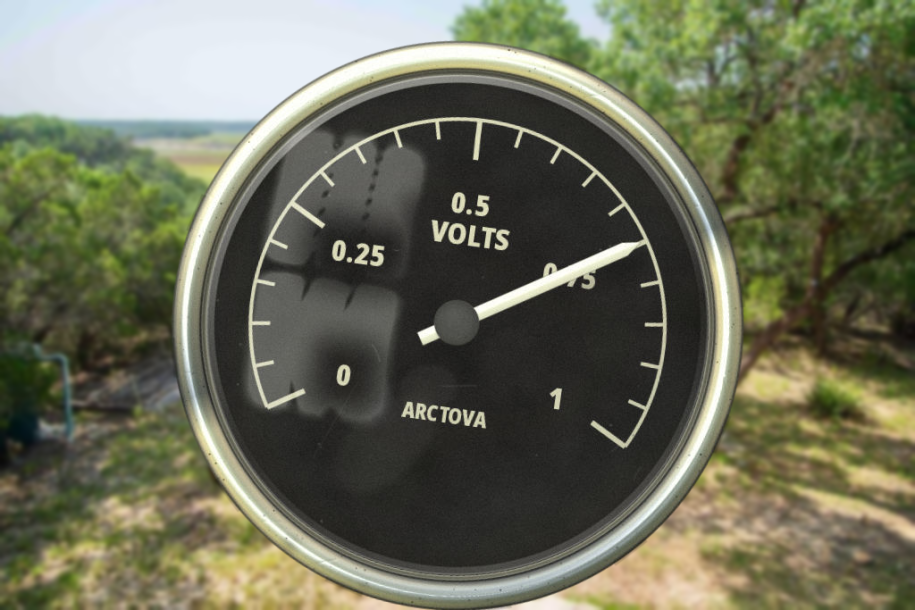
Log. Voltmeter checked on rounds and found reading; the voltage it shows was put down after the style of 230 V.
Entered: 0.75 V
